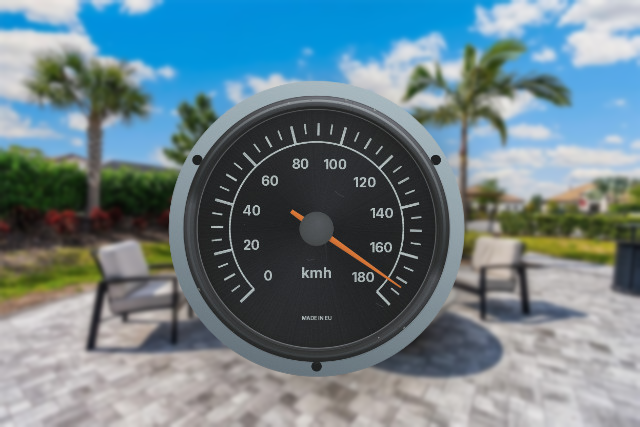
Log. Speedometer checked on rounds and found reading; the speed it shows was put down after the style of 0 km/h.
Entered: 172.5 km/h
